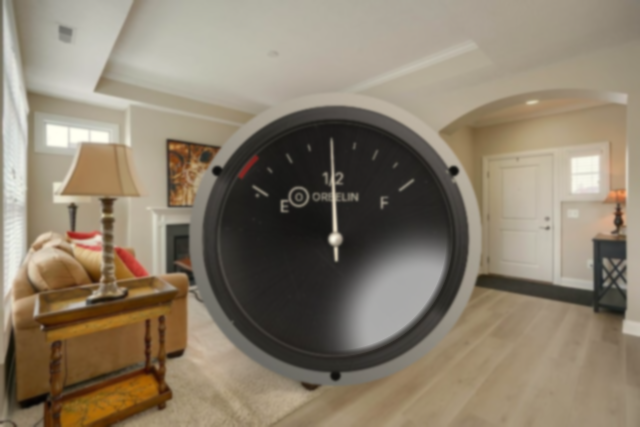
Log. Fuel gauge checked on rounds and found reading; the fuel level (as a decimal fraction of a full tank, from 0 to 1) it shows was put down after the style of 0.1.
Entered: 0.5
